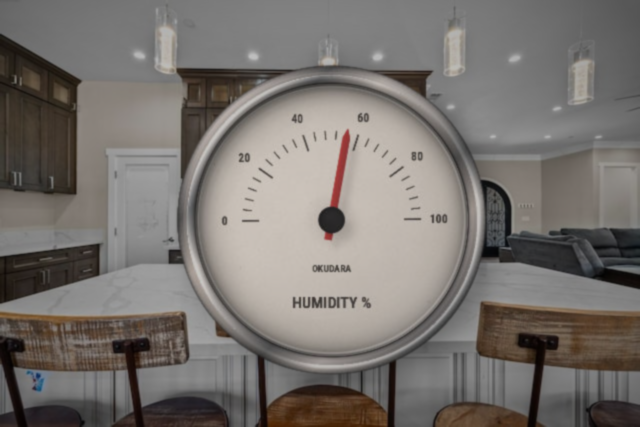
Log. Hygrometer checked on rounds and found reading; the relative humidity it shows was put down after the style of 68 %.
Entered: 56 %
